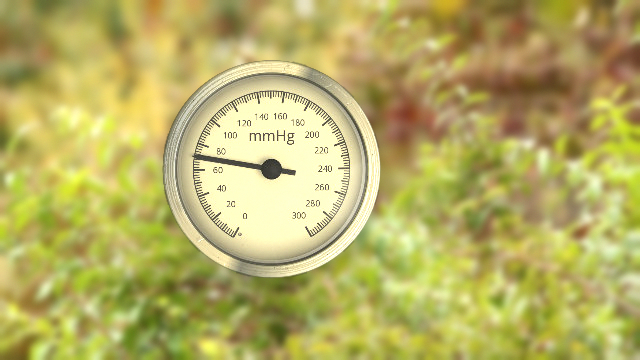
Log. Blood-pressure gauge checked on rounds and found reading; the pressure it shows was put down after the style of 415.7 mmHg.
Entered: 70 mmHg
